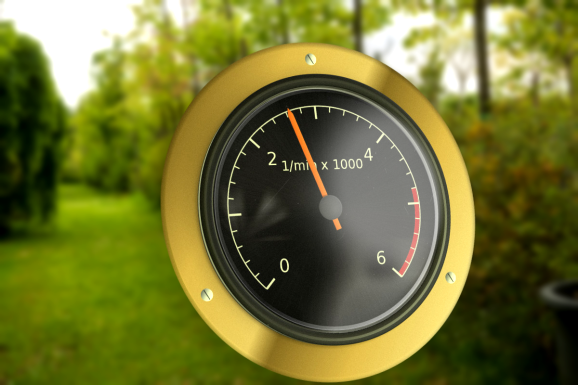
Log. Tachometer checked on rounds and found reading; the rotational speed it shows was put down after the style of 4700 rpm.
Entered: 2600 rpm
